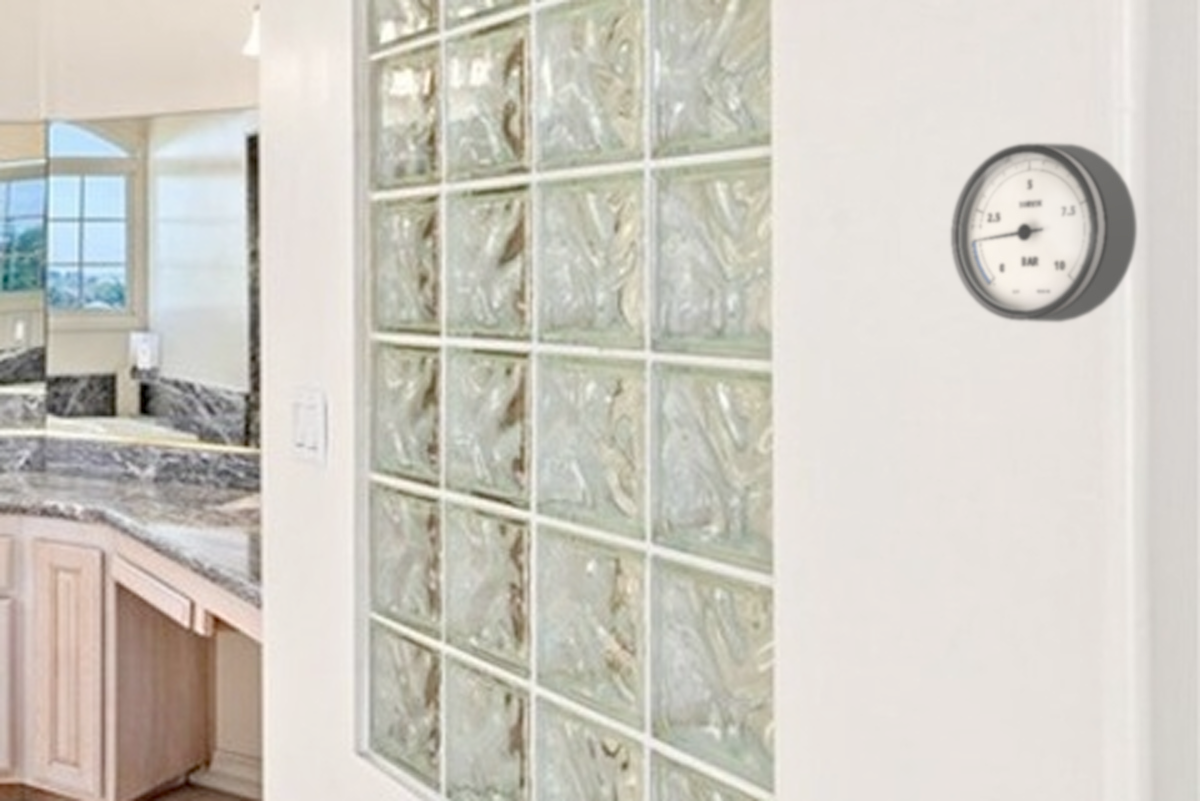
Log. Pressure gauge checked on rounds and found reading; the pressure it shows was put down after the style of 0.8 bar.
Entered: 1.5 bar
